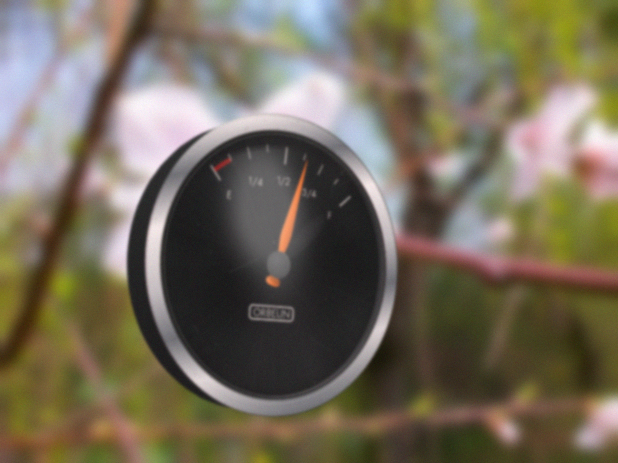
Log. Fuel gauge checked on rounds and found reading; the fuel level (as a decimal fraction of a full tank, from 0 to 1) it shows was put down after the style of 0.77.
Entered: 0.625
